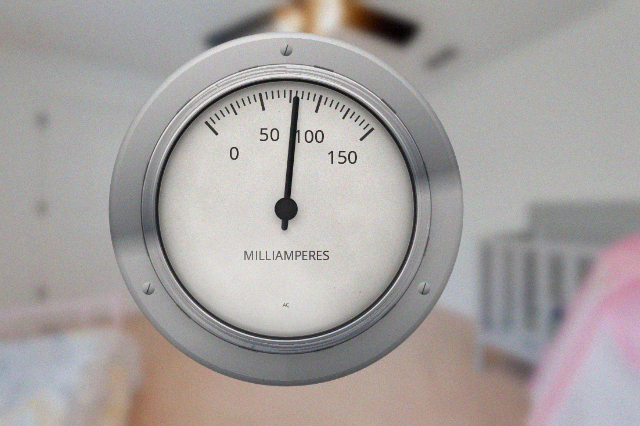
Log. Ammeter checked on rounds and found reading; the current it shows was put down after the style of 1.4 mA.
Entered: 80 mA
